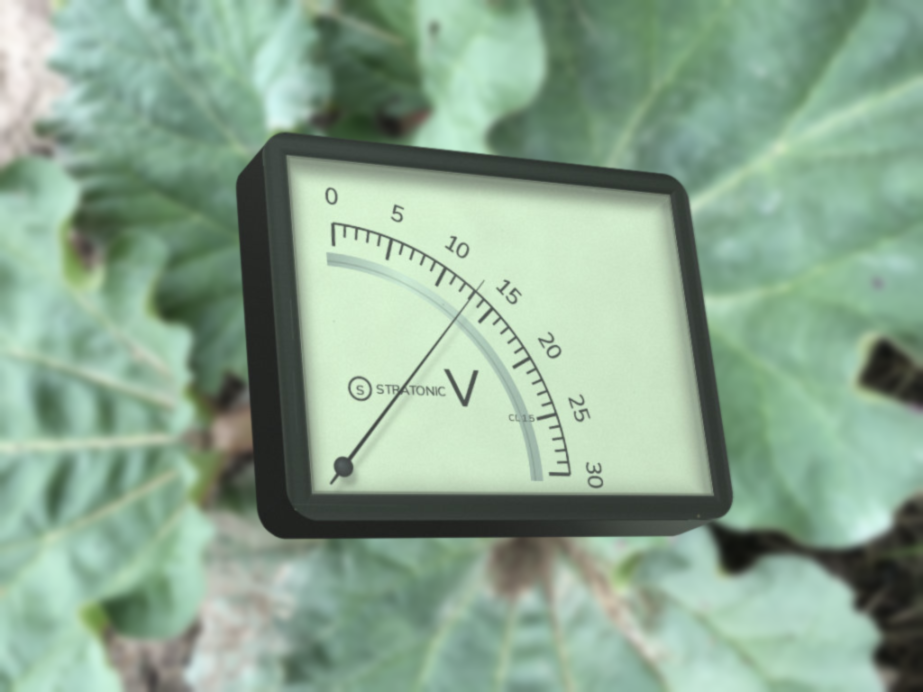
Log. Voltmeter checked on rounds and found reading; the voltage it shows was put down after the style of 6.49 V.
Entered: 13 V
